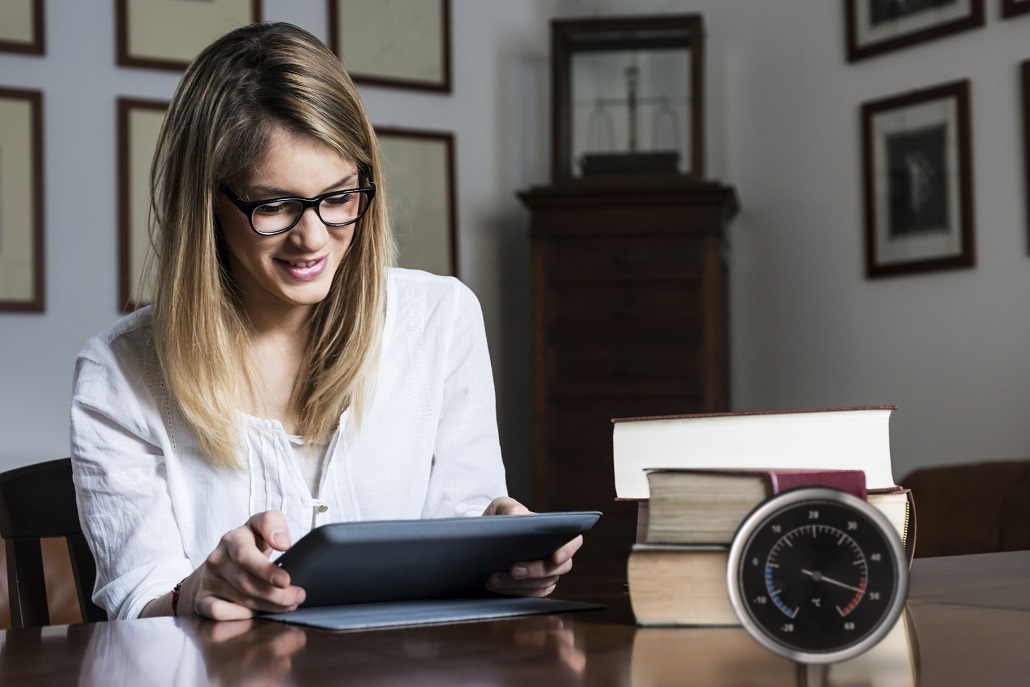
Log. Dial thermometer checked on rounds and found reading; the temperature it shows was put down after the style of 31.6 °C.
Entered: 50 °C
